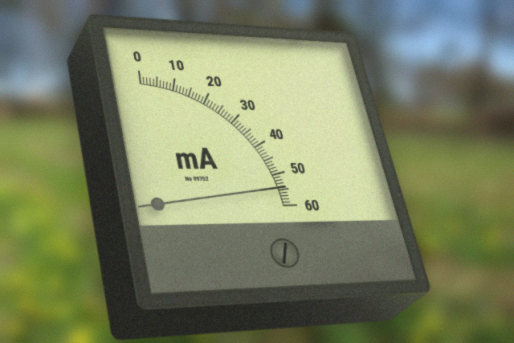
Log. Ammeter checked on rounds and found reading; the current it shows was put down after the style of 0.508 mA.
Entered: 55 mA
